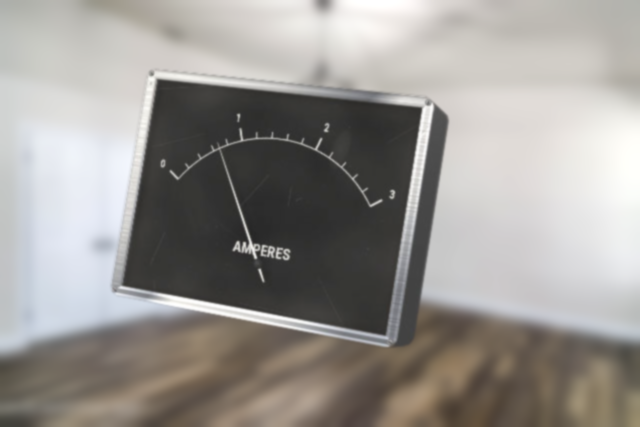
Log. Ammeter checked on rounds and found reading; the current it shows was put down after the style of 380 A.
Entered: 0.7 A
